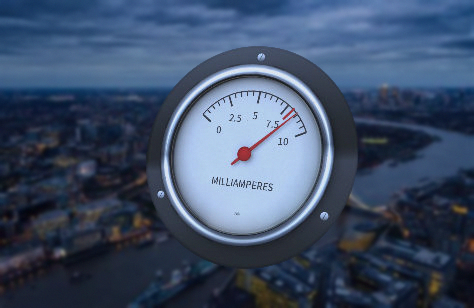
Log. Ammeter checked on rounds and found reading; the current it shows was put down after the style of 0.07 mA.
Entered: 8.5 mA
